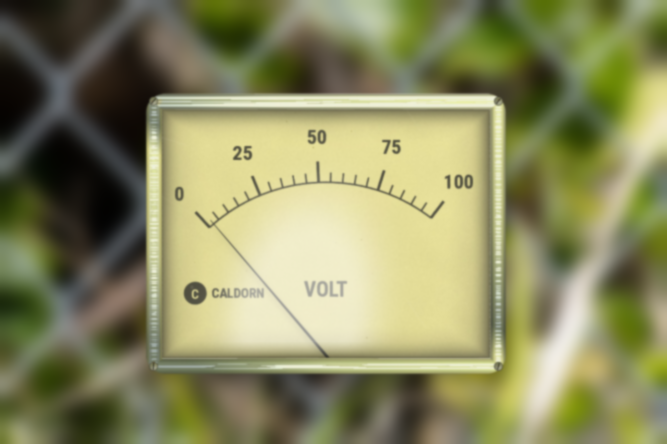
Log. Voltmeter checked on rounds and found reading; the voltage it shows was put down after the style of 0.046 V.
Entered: 2.5 V
